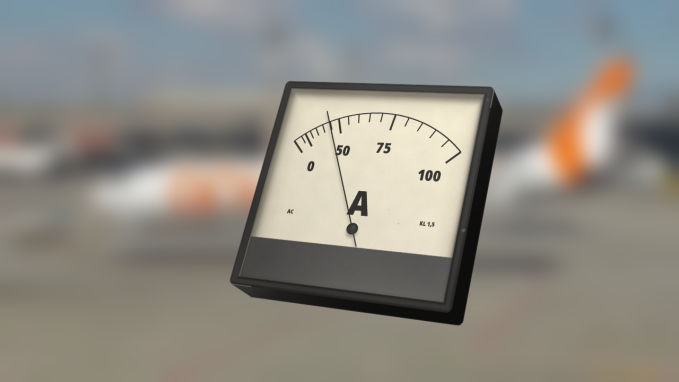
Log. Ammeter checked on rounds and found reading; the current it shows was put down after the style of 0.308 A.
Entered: 45 A
